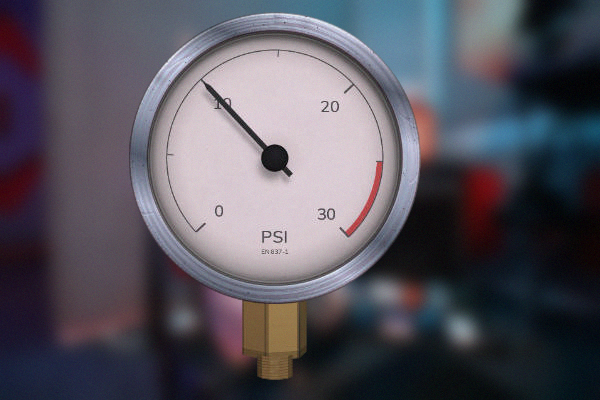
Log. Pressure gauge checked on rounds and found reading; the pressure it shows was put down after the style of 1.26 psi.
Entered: 10 psi
